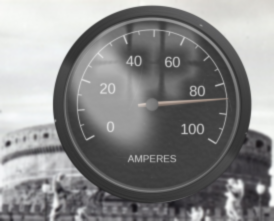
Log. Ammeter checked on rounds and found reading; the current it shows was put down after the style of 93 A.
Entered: 85 A
